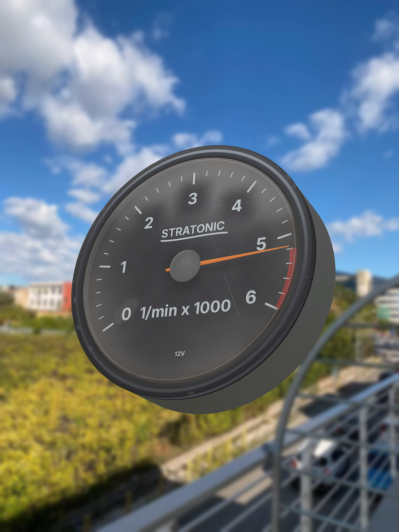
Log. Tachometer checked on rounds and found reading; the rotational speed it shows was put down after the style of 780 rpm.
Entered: 5200 rpm
